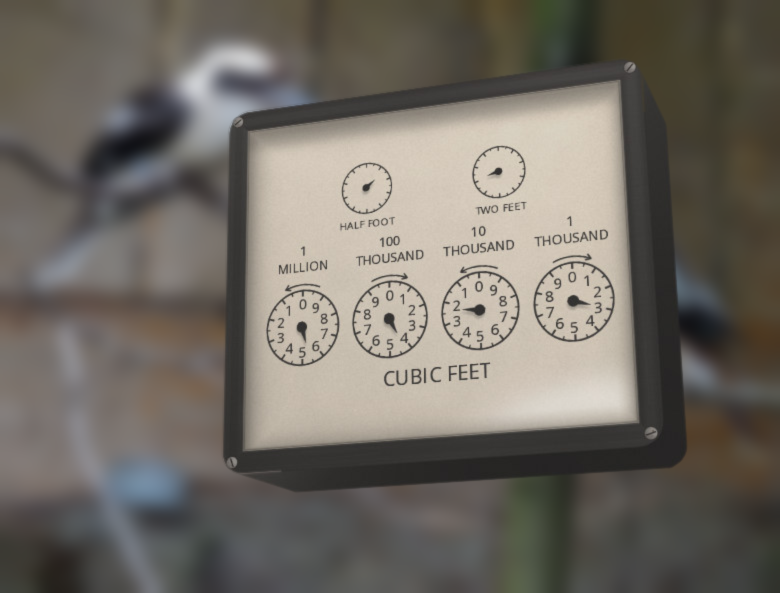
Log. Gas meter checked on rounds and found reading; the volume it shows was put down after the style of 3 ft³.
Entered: 542300 ft³
